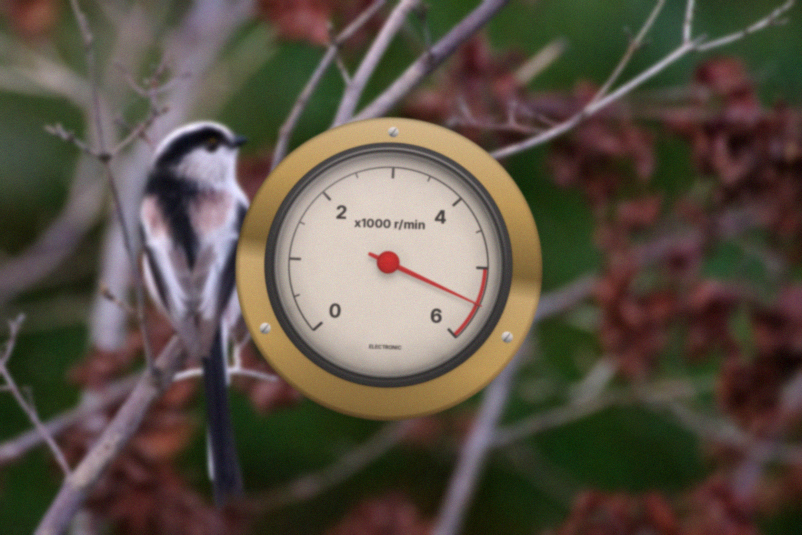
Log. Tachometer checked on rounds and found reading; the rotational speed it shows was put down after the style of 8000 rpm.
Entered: 5500 rpm
